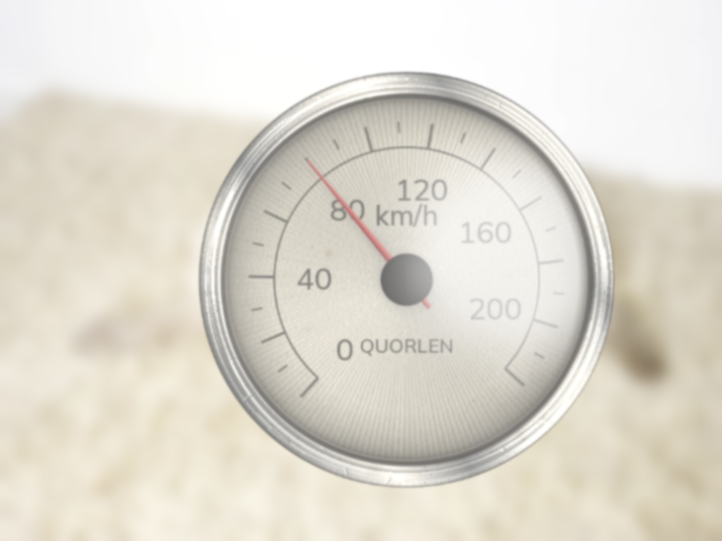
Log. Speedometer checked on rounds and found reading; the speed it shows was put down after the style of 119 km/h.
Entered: 80 km/h
